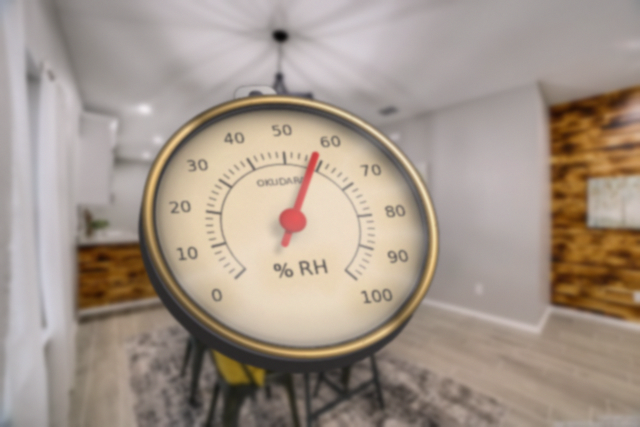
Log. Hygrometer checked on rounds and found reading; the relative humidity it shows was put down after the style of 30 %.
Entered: 58 %
